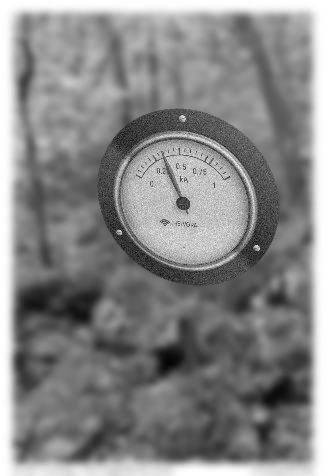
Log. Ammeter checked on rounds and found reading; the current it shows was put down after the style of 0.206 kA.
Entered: 0.35 kA
